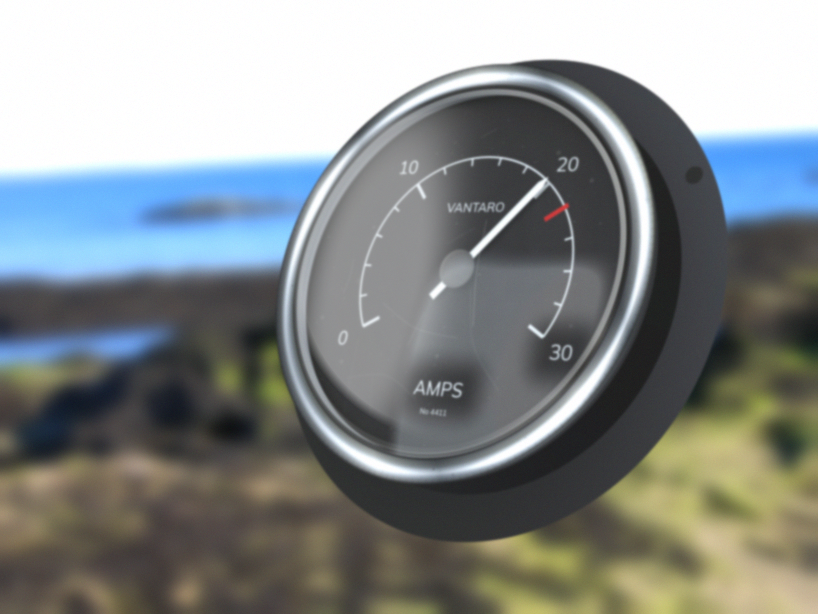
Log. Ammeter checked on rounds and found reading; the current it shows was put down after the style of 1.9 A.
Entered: 20 A
